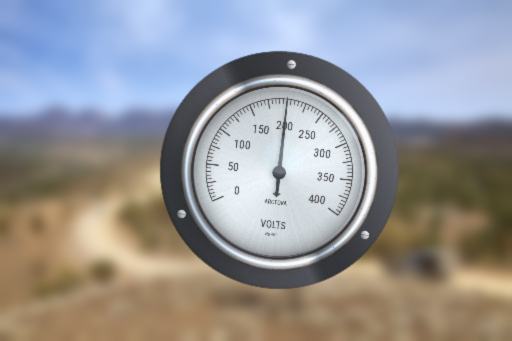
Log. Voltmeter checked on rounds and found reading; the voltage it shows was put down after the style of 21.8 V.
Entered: 200 V
